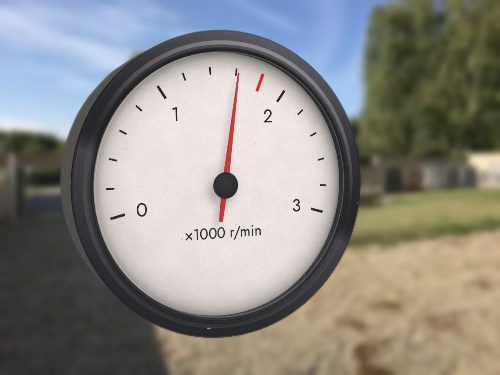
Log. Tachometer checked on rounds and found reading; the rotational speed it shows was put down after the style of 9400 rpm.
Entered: 1600 rpm
